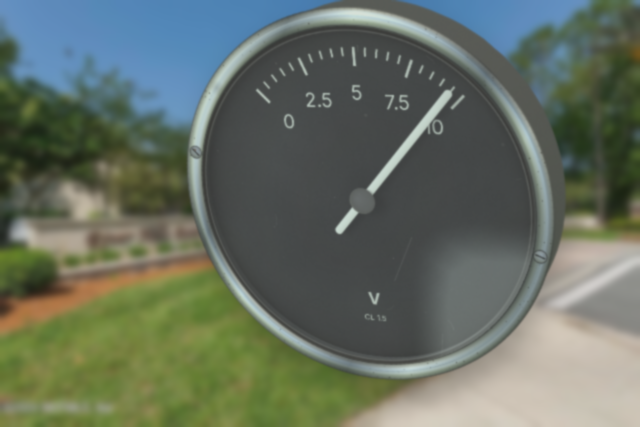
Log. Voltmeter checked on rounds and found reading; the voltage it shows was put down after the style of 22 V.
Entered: 9.5 V
